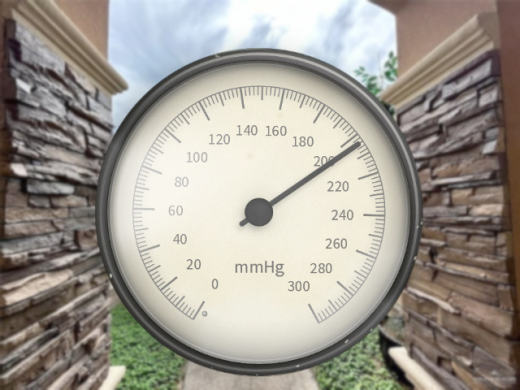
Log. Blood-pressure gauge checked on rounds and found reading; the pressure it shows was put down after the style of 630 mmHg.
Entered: 204 mmHg
